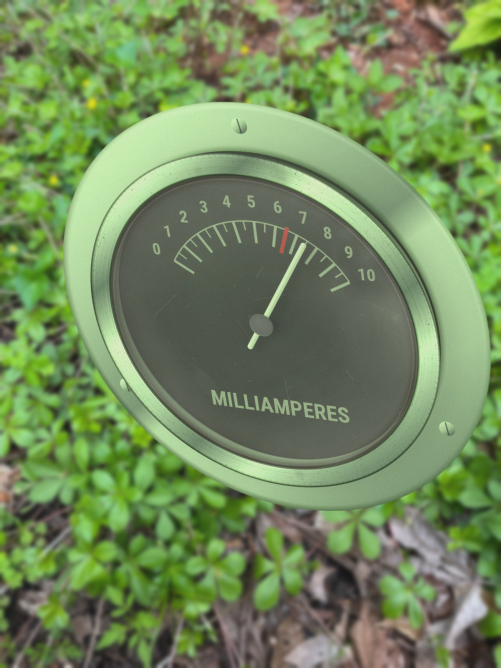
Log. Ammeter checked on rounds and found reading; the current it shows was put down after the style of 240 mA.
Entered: 7.5 mA
